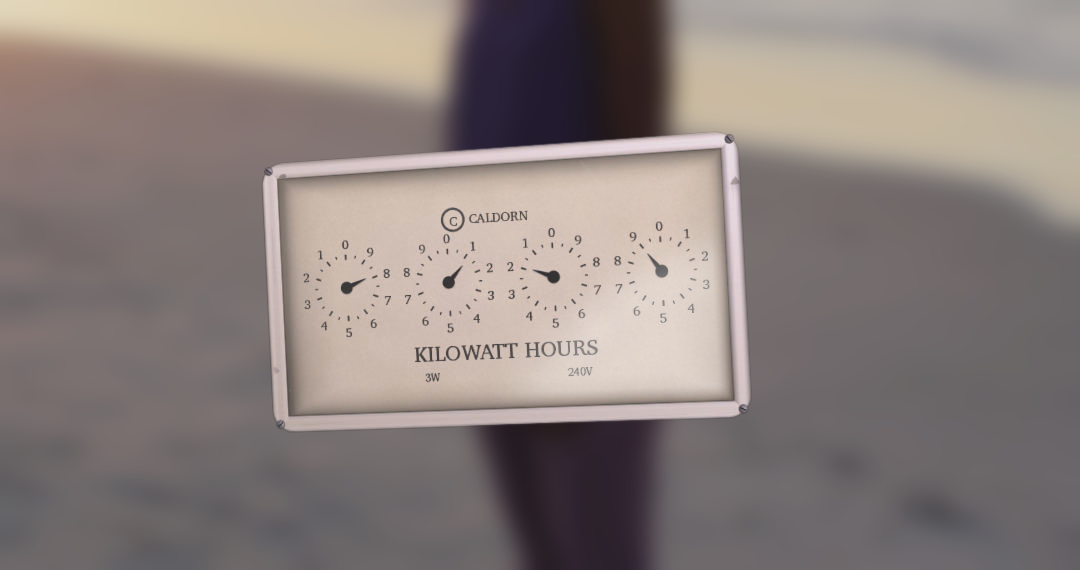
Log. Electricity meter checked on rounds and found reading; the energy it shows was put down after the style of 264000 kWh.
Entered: 8119 kWh
